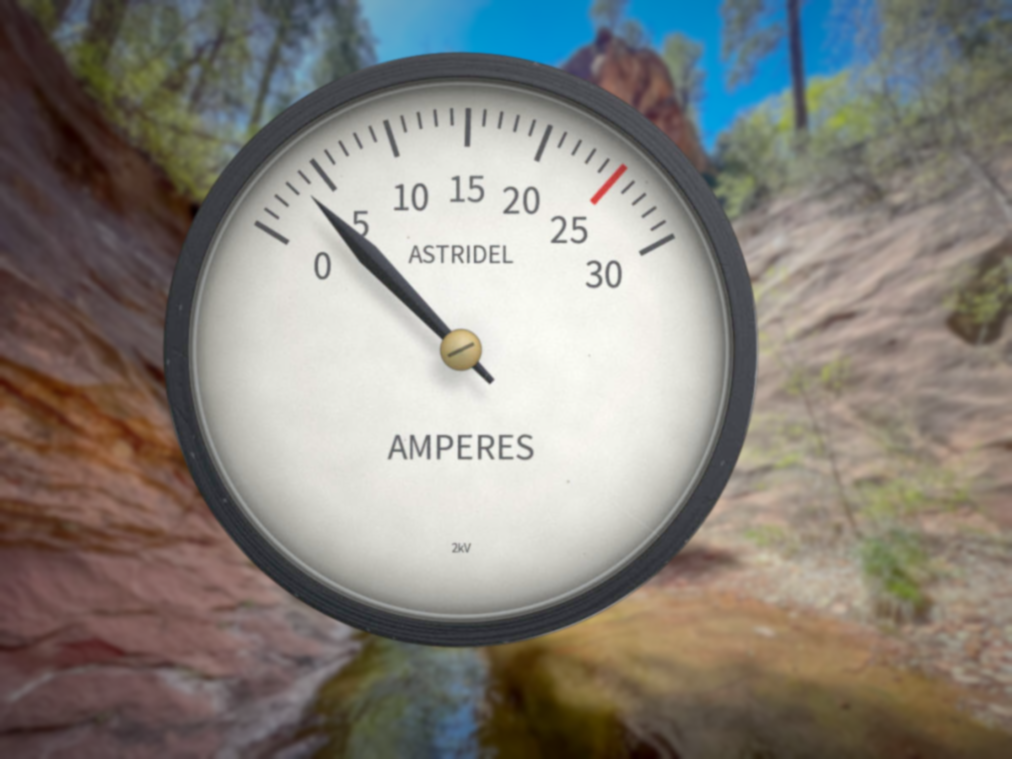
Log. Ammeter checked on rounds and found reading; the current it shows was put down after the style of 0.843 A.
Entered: 3.5 A
